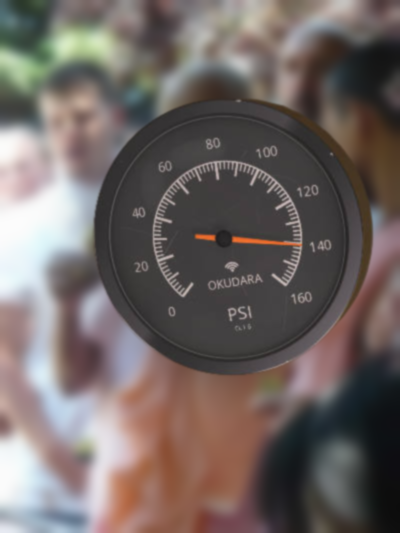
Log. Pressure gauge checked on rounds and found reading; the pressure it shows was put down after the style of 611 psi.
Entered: 140 psi
